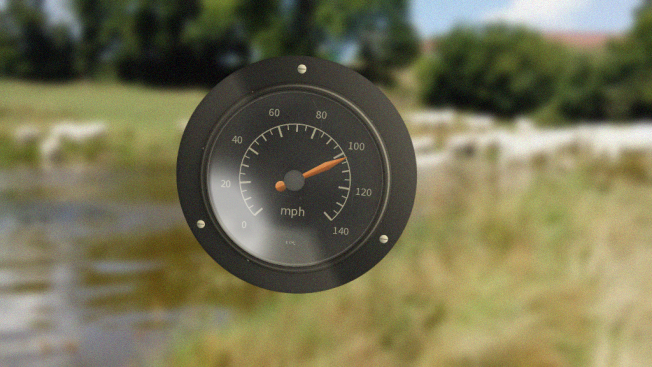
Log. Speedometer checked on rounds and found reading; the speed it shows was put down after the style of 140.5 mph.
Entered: 102.5 mph
